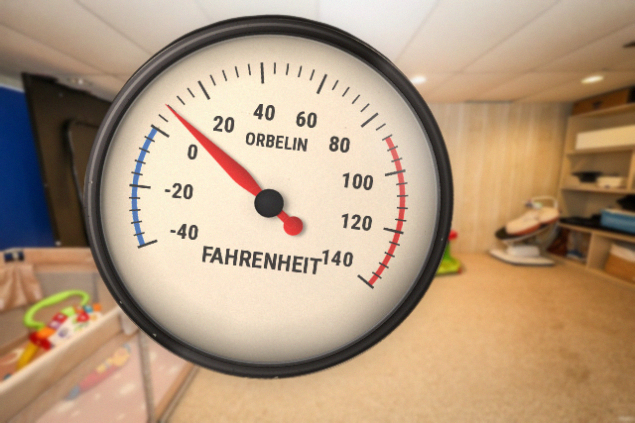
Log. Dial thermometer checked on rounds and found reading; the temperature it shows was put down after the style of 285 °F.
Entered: 8 °F
